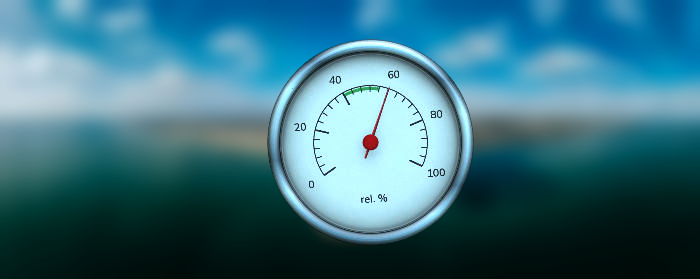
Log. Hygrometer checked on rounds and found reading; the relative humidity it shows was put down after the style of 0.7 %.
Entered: 60 %
